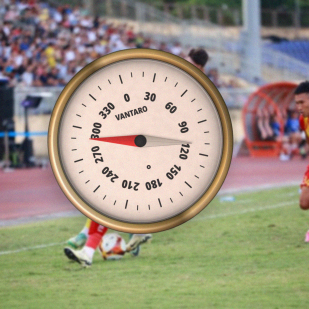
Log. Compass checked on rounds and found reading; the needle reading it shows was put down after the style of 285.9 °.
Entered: 290 °
